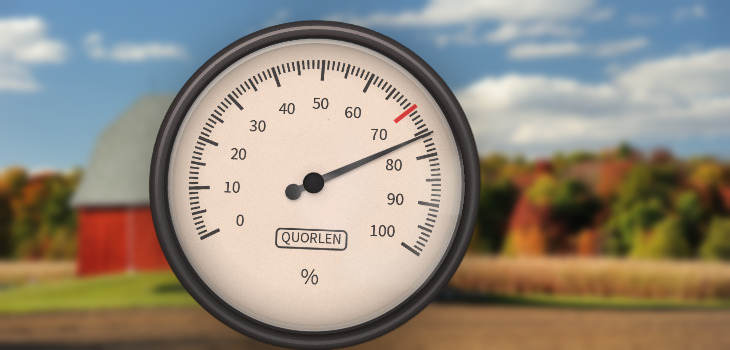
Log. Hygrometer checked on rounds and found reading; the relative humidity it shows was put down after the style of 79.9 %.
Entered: 76 %
